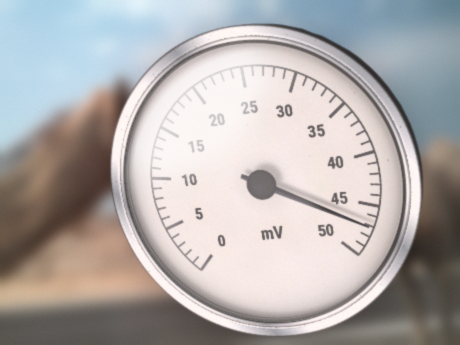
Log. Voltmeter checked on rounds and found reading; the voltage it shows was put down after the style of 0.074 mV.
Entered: 47 mV
